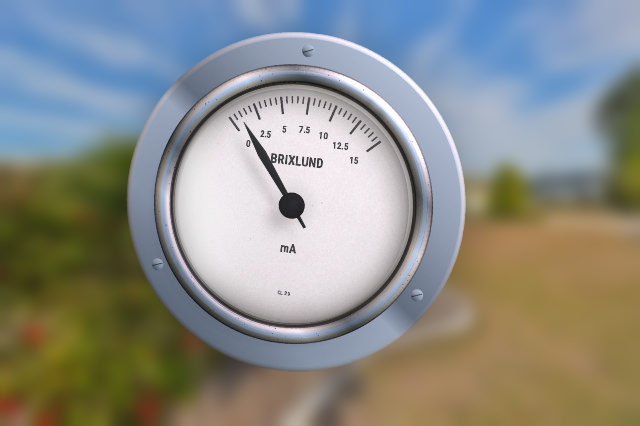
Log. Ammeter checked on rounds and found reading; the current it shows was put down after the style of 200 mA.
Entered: 1 mA
